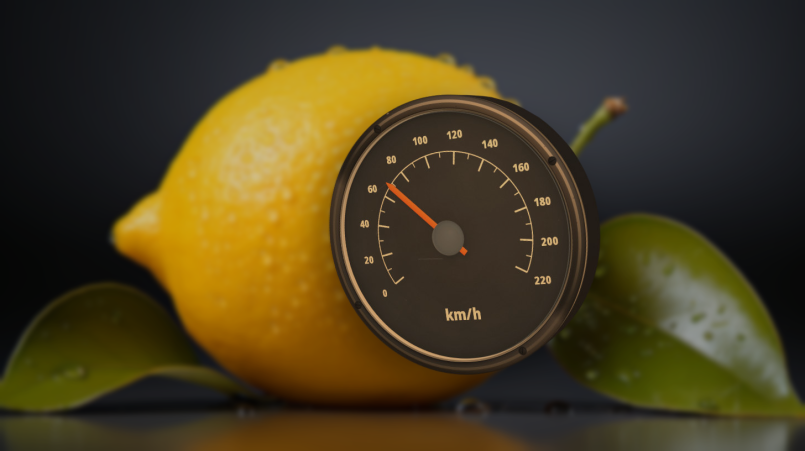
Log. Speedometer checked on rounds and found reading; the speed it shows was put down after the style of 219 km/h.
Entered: 70 km/h
